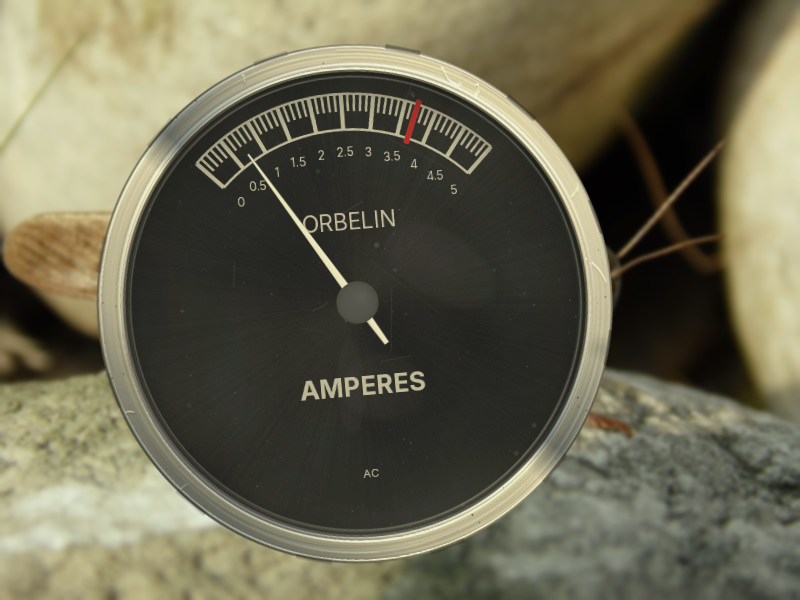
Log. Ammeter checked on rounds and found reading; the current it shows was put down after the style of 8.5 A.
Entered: 0.7 A
